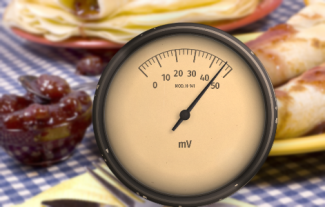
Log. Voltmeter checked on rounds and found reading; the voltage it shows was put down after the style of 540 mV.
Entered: 46 mV
